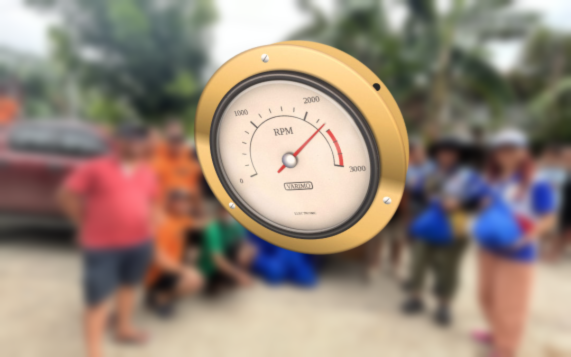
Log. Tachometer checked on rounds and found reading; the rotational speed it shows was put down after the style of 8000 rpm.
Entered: 2300 rpm
